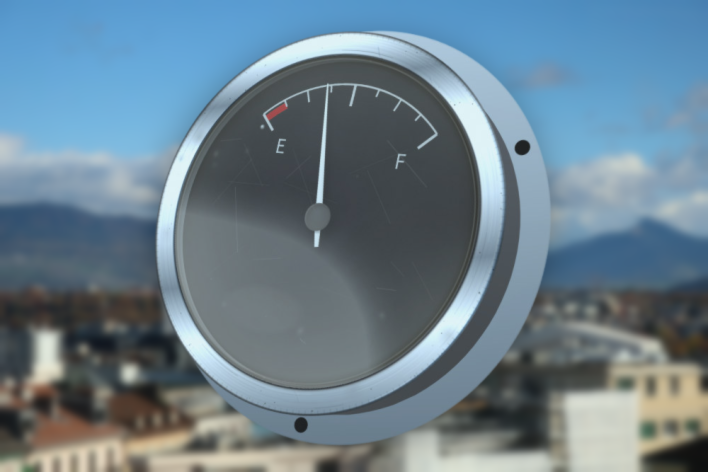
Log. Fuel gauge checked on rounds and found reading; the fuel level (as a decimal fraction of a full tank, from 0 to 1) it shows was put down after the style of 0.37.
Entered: 0.375
